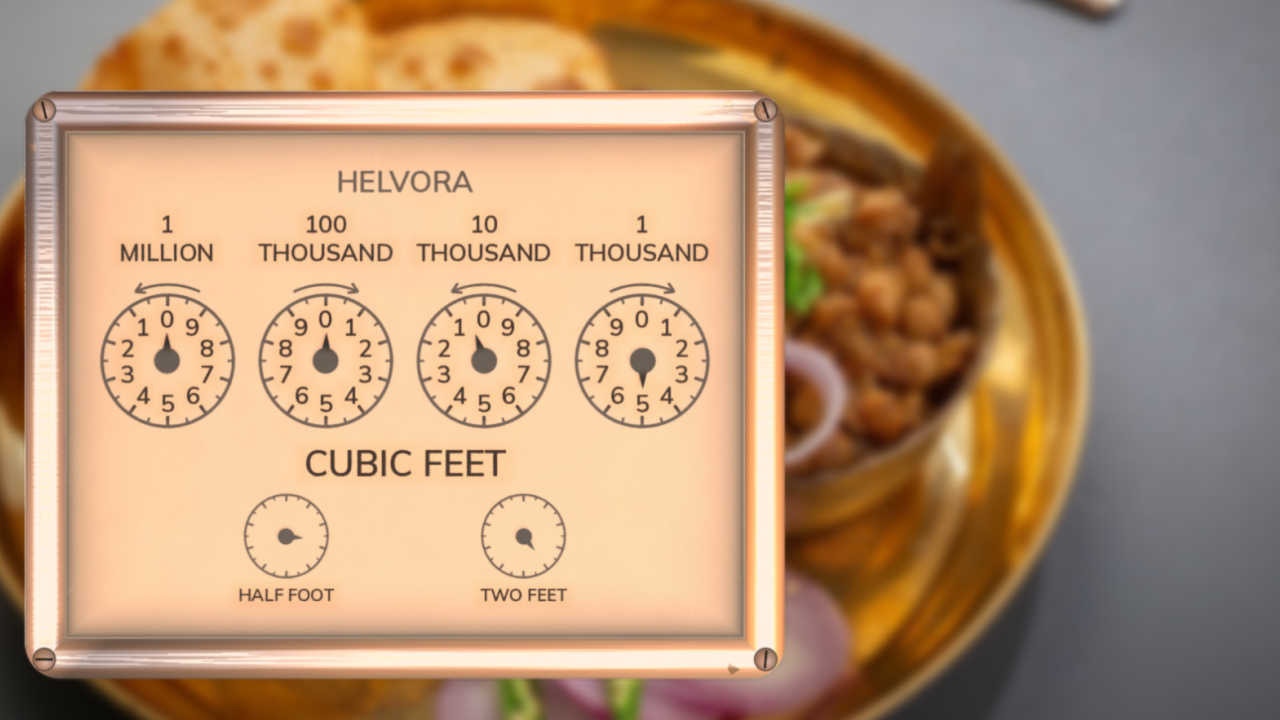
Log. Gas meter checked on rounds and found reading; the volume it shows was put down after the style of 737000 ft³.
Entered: 500 ft³
